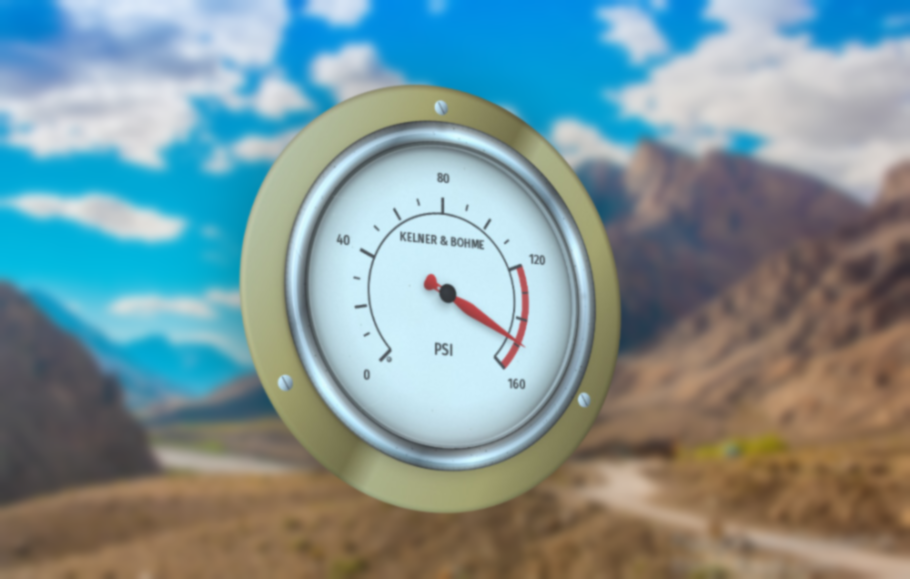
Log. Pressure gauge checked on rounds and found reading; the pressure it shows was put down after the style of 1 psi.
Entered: 150 psi
